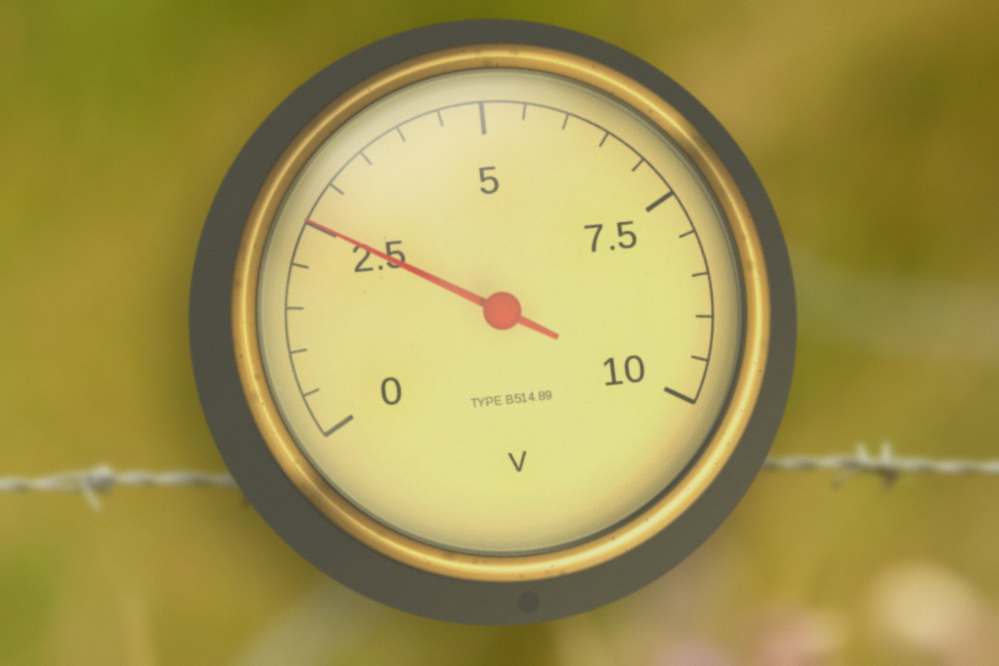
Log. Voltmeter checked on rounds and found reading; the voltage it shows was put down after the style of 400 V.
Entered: 2.5 V
